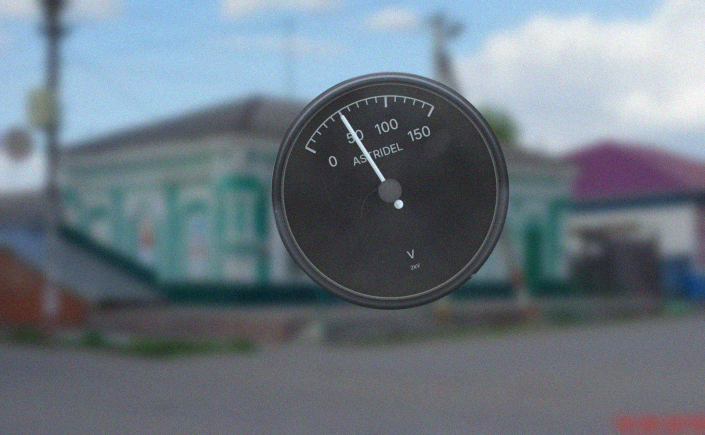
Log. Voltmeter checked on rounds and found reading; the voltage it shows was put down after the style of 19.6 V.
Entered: 50 V
